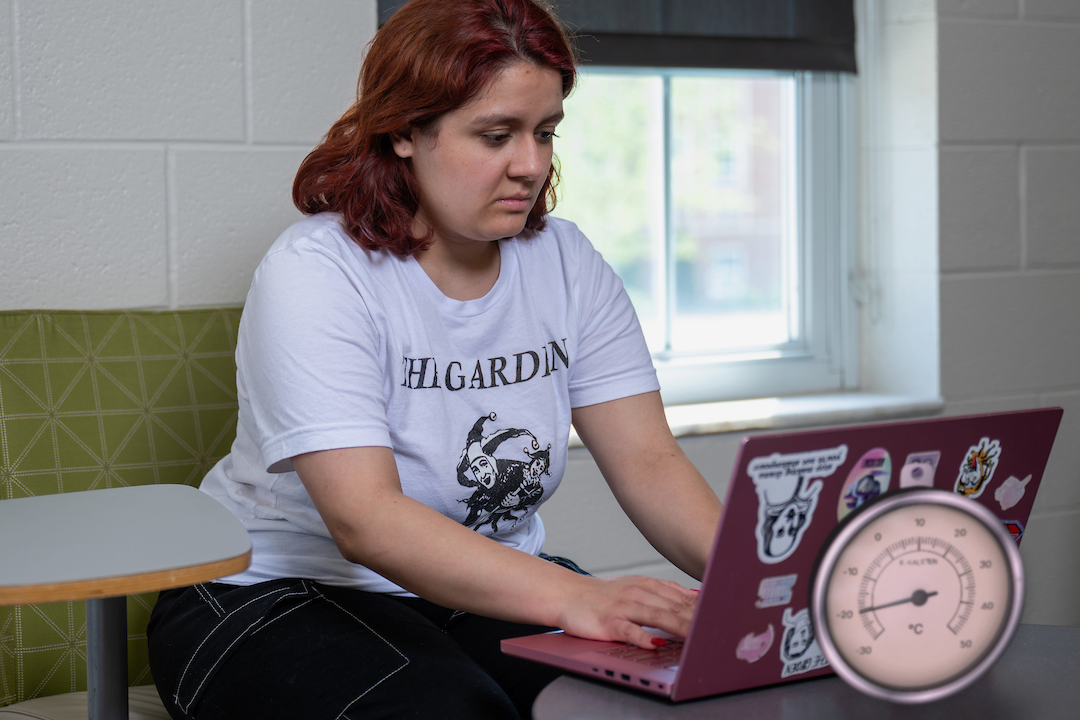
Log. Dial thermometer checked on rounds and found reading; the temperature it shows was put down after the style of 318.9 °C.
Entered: -20 °C
